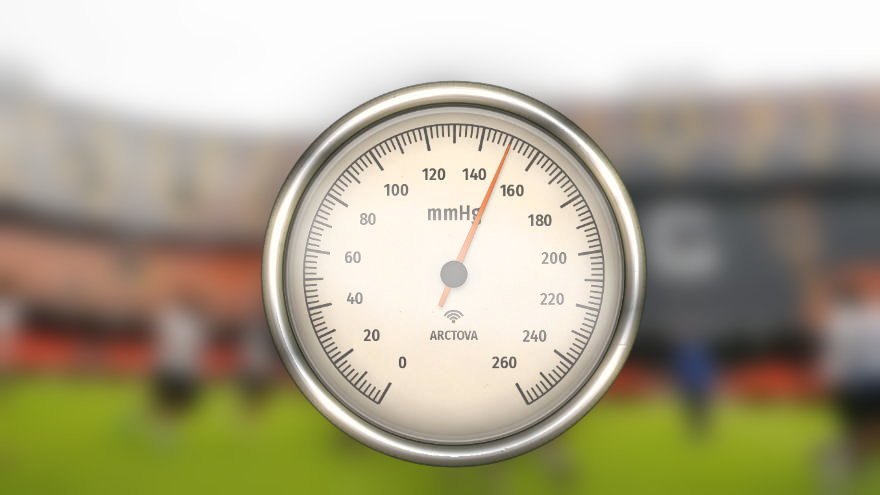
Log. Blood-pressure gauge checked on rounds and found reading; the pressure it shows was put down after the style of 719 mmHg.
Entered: 150 mmHg
